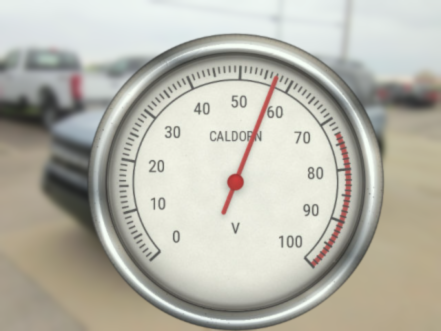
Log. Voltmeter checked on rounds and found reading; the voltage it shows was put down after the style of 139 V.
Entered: 57 V
